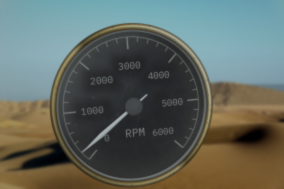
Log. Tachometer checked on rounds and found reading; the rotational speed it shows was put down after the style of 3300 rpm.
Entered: 200 rpm
